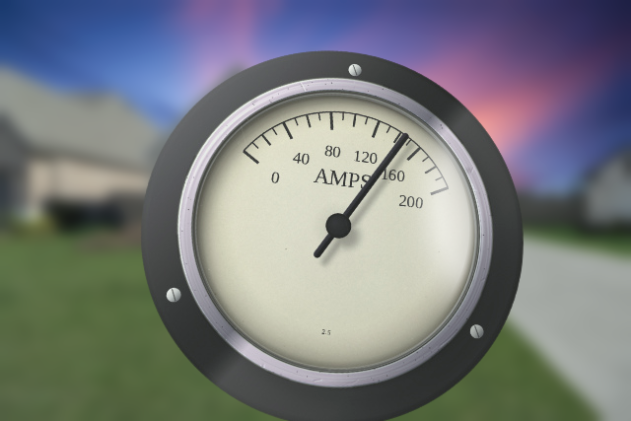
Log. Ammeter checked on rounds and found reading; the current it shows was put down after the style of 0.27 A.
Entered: 145 A
